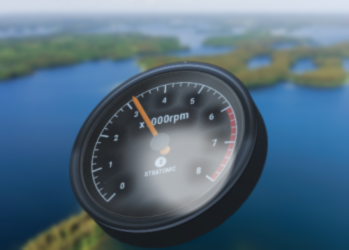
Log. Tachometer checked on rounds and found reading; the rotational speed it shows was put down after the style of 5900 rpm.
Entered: 3200 rpm
